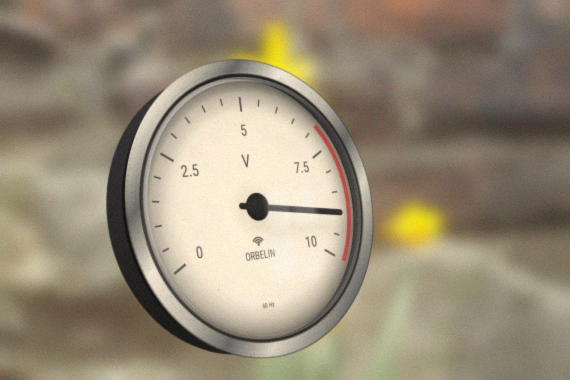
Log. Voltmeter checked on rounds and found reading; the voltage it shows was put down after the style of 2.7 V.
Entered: 9 V
